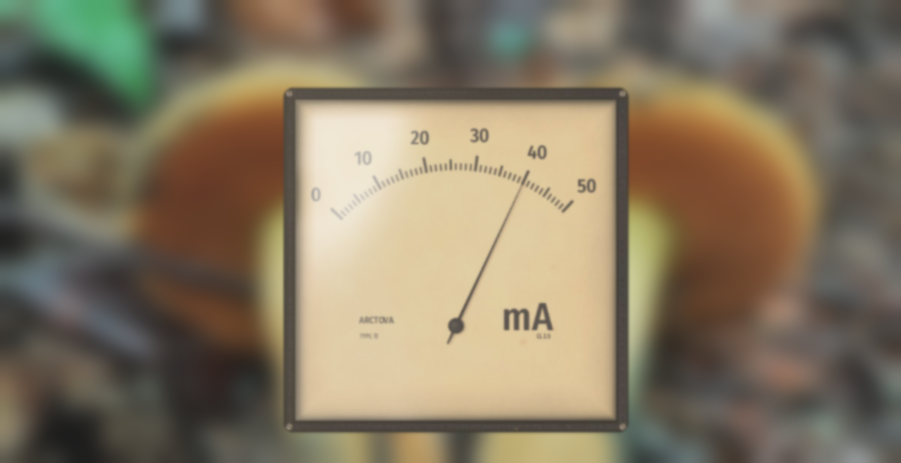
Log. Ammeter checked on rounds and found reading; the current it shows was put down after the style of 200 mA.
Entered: 40 mA
